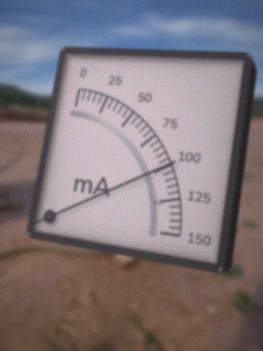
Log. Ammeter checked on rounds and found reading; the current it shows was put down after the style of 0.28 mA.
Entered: 100 mA
